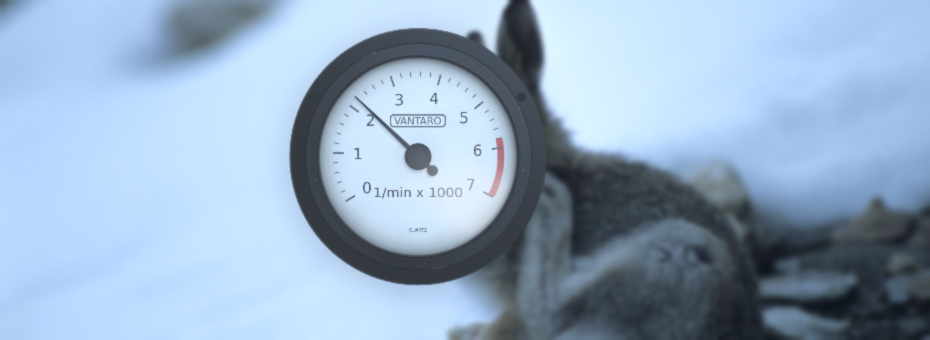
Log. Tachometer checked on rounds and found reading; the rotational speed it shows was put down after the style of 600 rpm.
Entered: 2200 rpm
